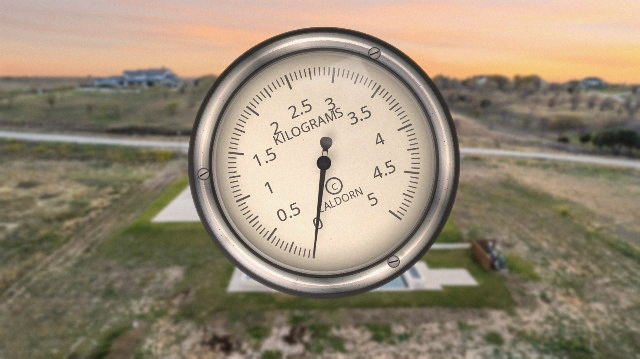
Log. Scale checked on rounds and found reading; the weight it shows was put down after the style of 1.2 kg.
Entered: 0 kg
